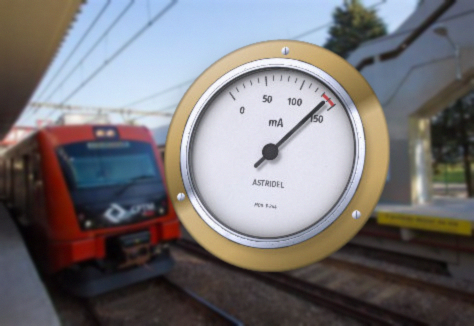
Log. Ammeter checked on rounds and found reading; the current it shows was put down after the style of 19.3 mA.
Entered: 140 mA
